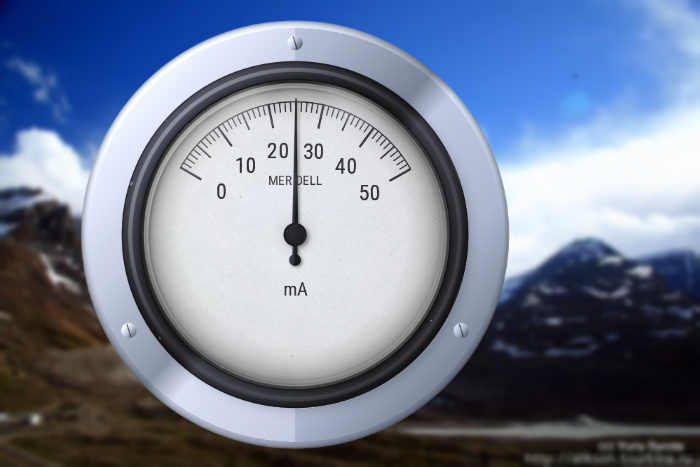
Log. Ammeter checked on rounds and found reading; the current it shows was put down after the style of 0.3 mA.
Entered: 25 mA
